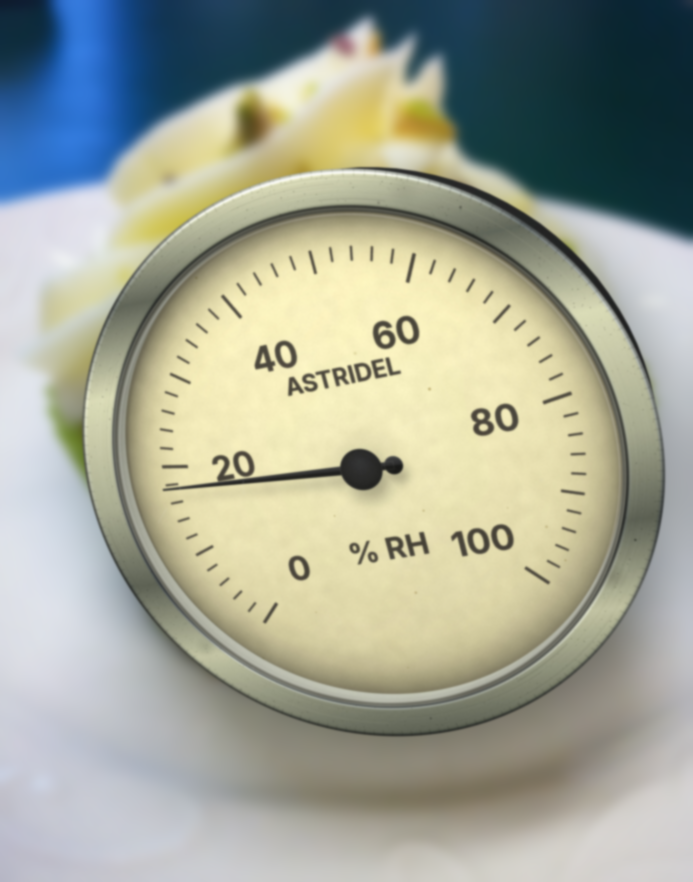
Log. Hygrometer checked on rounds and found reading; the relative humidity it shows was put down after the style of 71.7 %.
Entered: 18 %
